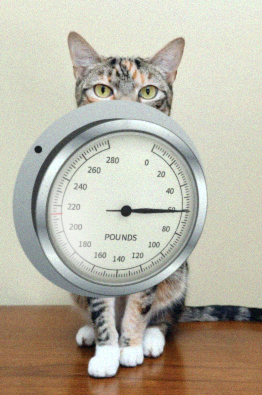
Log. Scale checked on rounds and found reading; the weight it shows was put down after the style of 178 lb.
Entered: 60 lb
